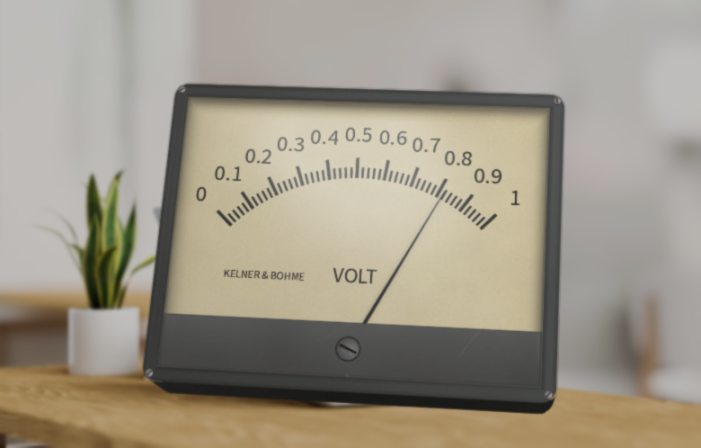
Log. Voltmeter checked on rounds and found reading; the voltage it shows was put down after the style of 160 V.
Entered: 0.82 V
